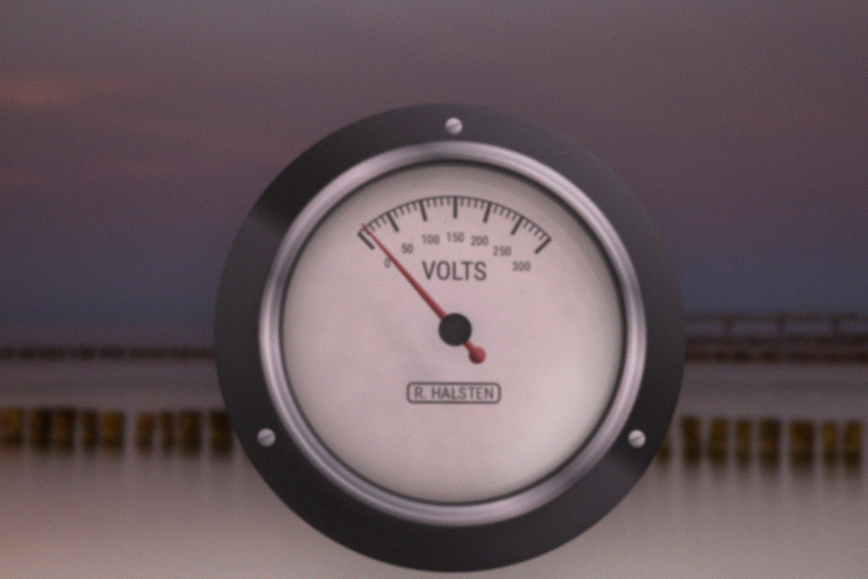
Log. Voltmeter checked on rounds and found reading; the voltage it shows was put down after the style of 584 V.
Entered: 10 V
